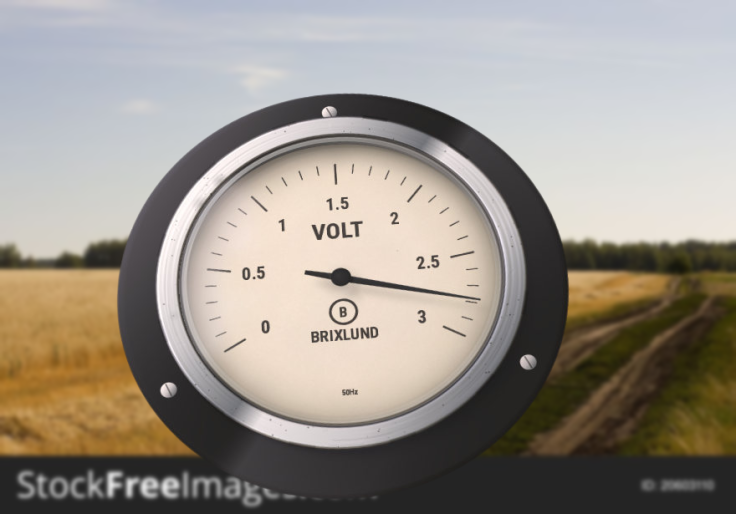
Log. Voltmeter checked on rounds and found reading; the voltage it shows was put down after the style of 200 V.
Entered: 2.8 V
